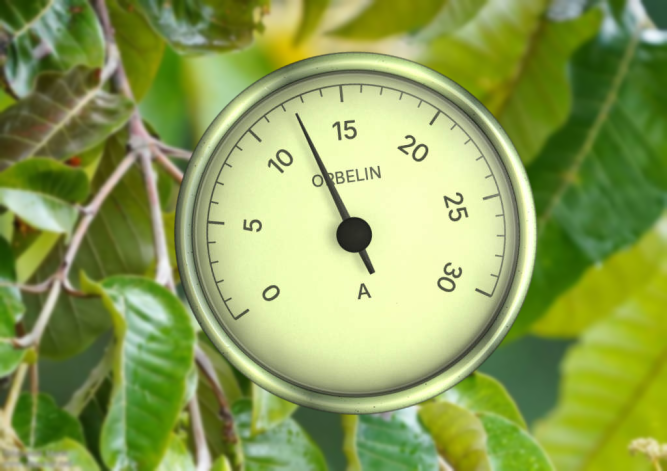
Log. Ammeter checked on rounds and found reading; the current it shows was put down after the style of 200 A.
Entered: 12.5 A
